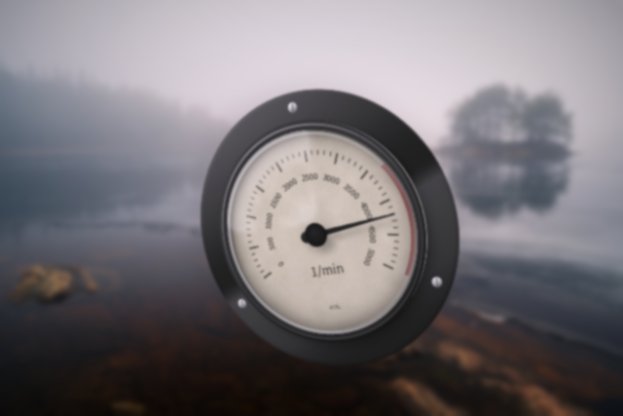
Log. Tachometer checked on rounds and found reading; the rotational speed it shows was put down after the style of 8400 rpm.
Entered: 4200 rpm
